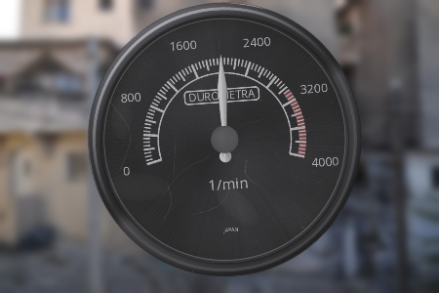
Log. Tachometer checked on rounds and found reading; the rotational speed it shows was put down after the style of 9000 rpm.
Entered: 2000 rpm
